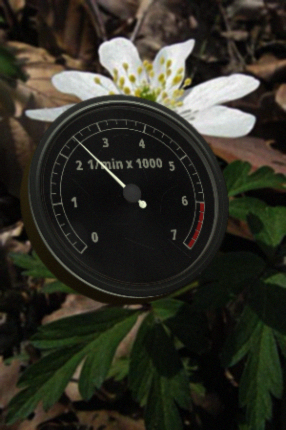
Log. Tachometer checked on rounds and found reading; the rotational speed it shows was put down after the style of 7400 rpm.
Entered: 2400 rpm
